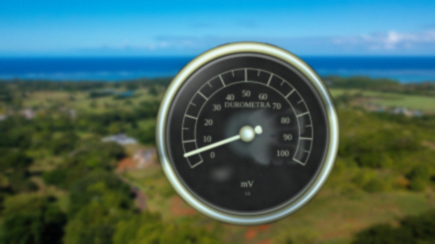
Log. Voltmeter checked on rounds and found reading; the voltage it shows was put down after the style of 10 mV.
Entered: 5 mV
